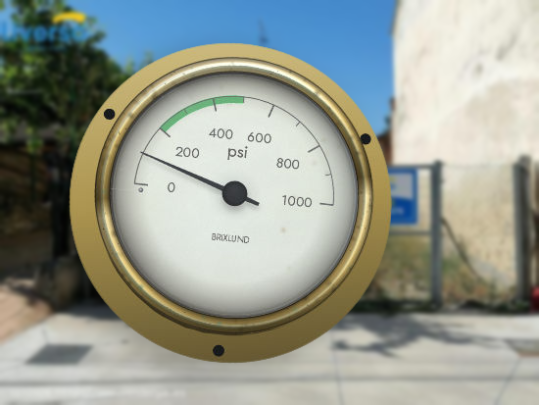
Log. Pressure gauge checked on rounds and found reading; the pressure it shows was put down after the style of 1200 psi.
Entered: 100 psi
